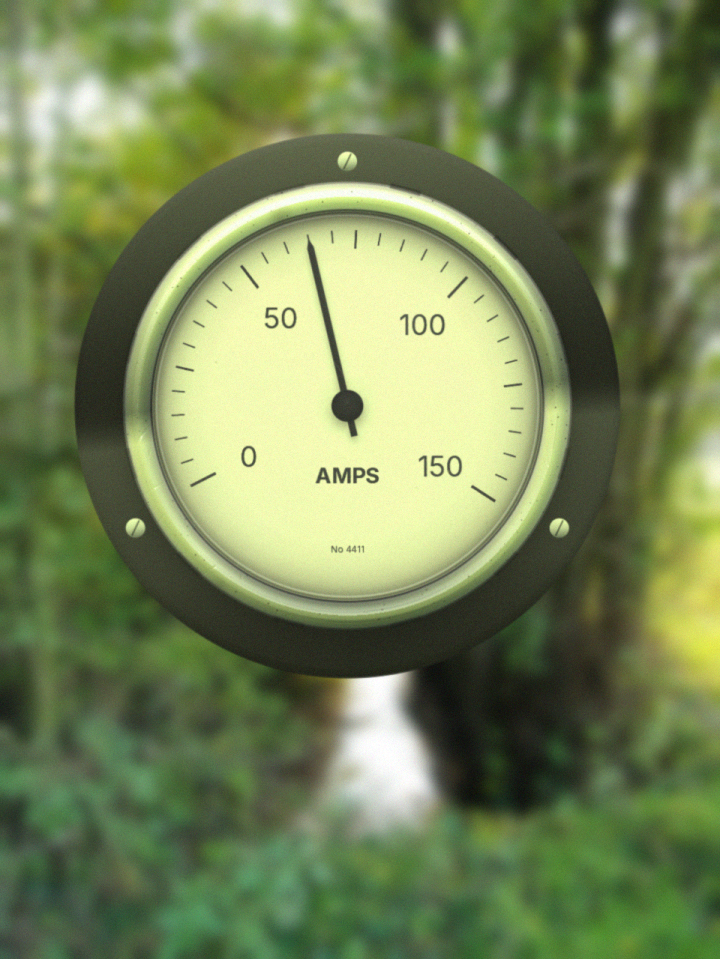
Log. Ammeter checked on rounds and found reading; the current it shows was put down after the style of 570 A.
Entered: 65 A
